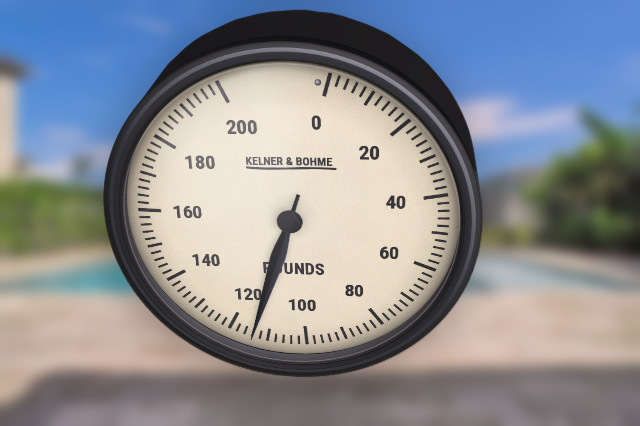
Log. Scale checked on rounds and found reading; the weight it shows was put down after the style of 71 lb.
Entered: 114 lb
